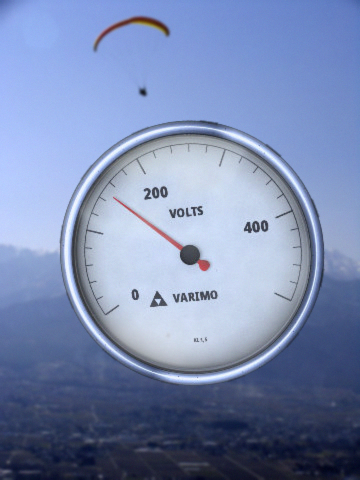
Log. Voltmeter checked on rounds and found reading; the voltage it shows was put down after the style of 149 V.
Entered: 150 V
